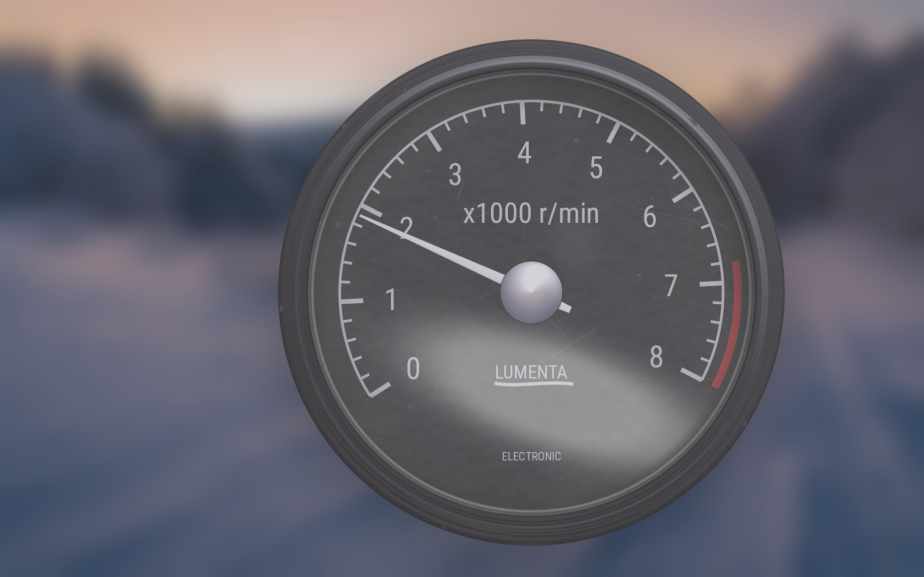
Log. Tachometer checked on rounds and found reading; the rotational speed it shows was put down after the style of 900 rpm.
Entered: 1900 rpm
